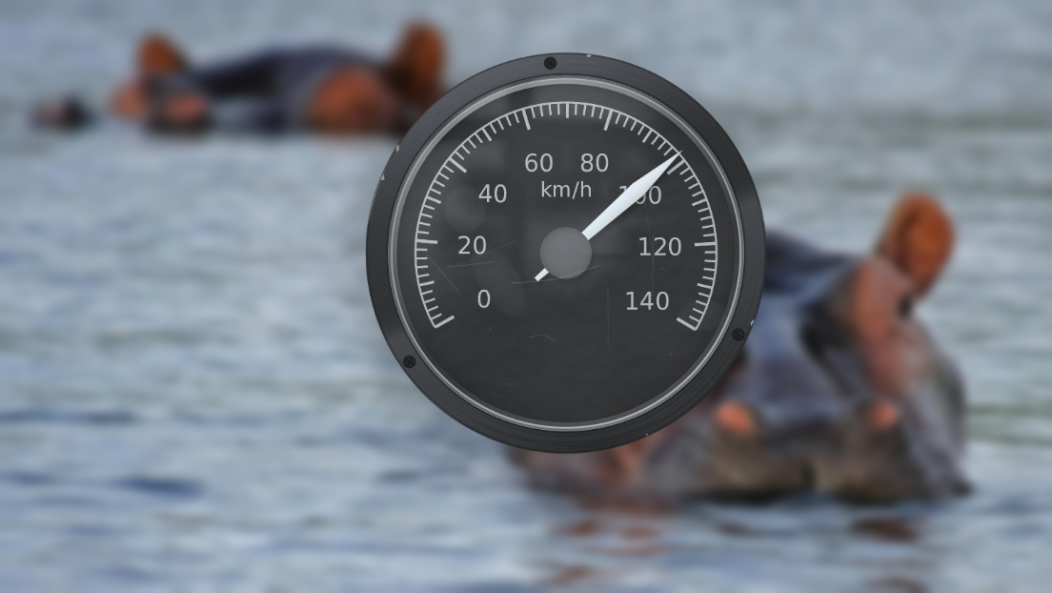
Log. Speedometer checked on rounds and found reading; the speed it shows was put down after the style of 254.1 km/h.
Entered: 98 km/h
